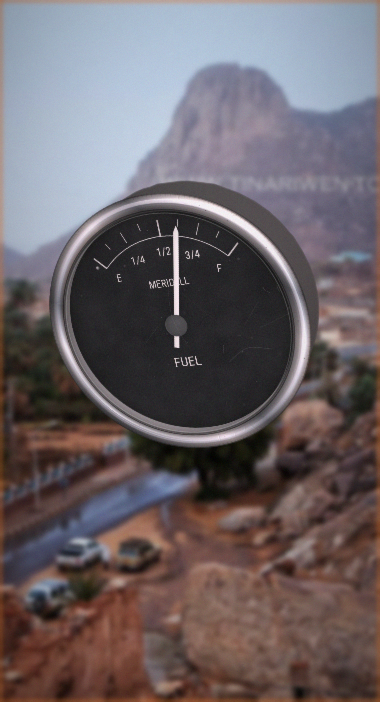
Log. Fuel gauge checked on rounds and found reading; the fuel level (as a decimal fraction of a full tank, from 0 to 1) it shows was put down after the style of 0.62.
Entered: 0.625
